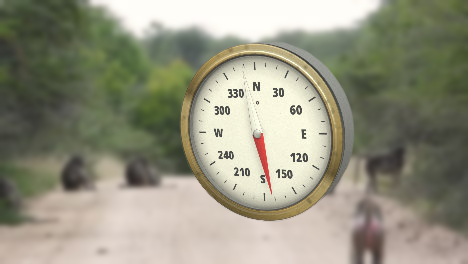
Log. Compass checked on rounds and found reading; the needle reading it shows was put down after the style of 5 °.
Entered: 170 °
